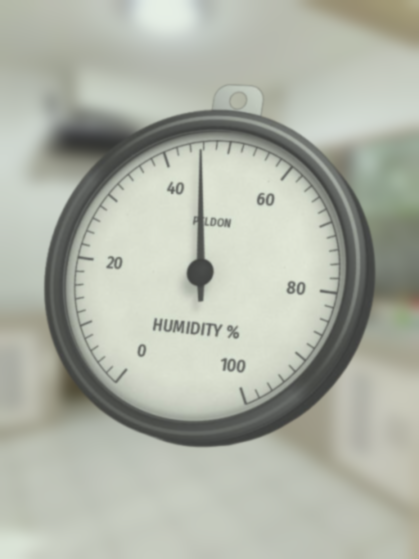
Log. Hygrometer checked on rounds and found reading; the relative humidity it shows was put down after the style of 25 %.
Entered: 46 %
